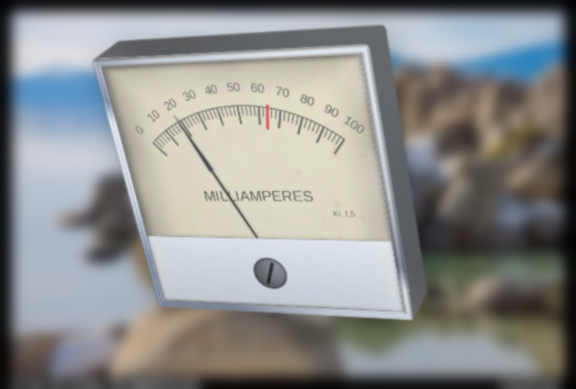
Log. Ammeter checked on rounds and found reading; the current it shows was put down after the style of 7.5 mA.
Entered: 20 mA
